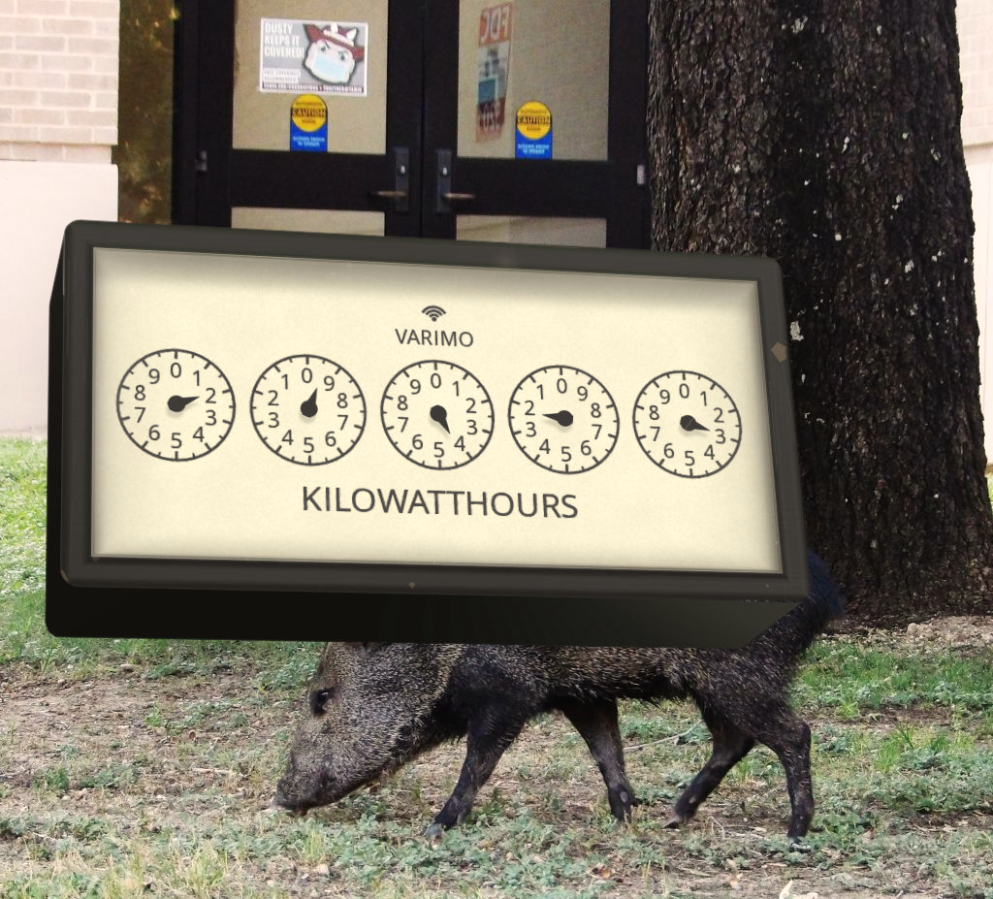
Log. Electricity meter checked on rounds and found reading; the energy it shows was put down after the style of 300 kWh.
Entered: 19423 kWh
